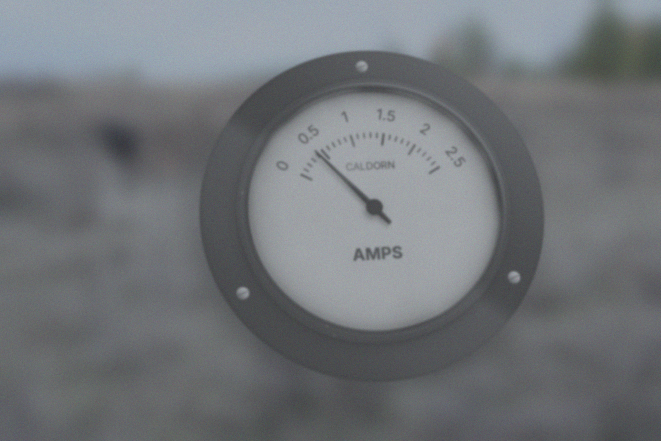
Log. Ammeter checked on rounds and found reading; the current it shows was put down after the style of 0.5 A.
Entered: 0.4 A
